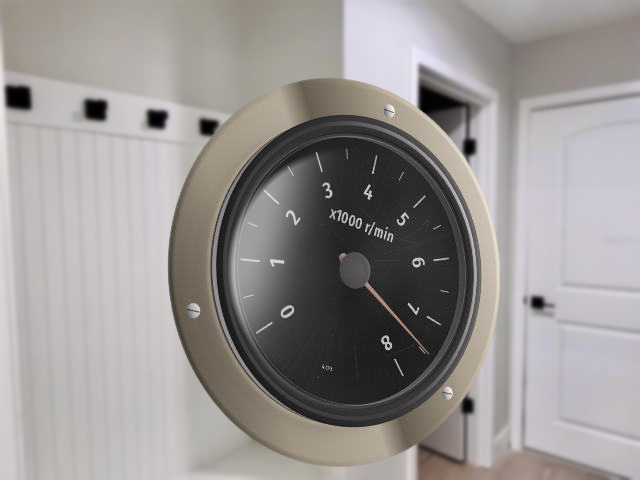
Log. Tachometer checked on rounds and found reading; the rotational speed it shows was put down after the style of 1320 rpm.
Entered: 7500 rpm
